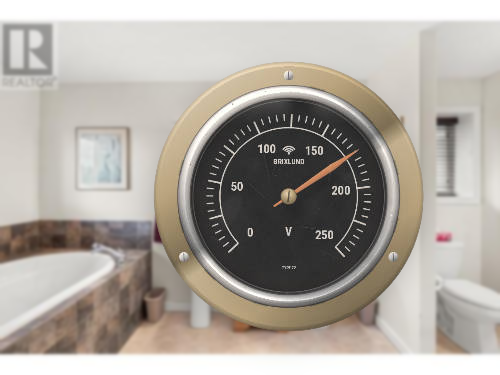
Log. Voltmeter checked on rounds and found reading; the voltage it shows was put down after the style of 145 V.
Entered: 175 V
